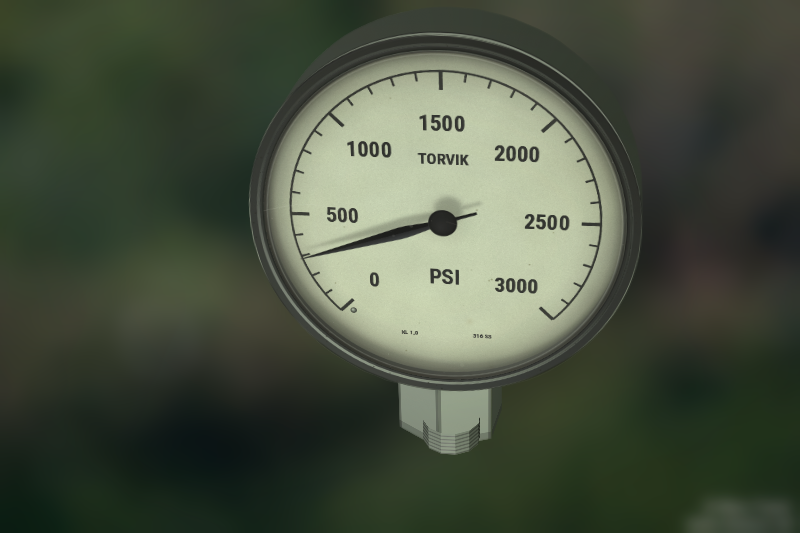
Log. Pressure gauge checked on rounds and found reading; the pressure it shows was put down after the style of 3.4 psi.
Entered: 300 psi
